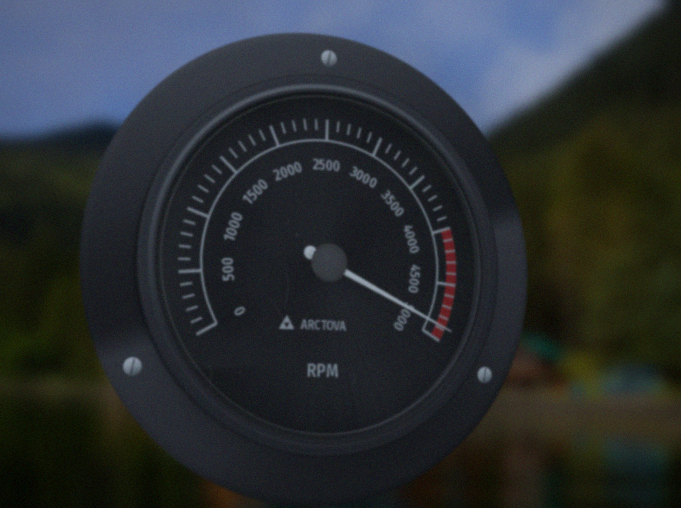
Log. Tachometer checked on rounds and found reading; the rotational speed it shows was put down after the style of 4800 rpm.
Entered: 4900 rpm
